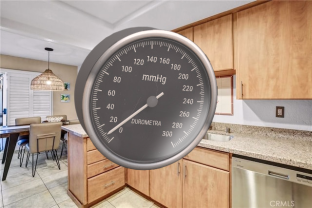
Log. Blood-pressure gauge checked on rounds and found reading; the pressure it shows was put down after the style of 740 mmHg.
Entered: 10 mmHg
